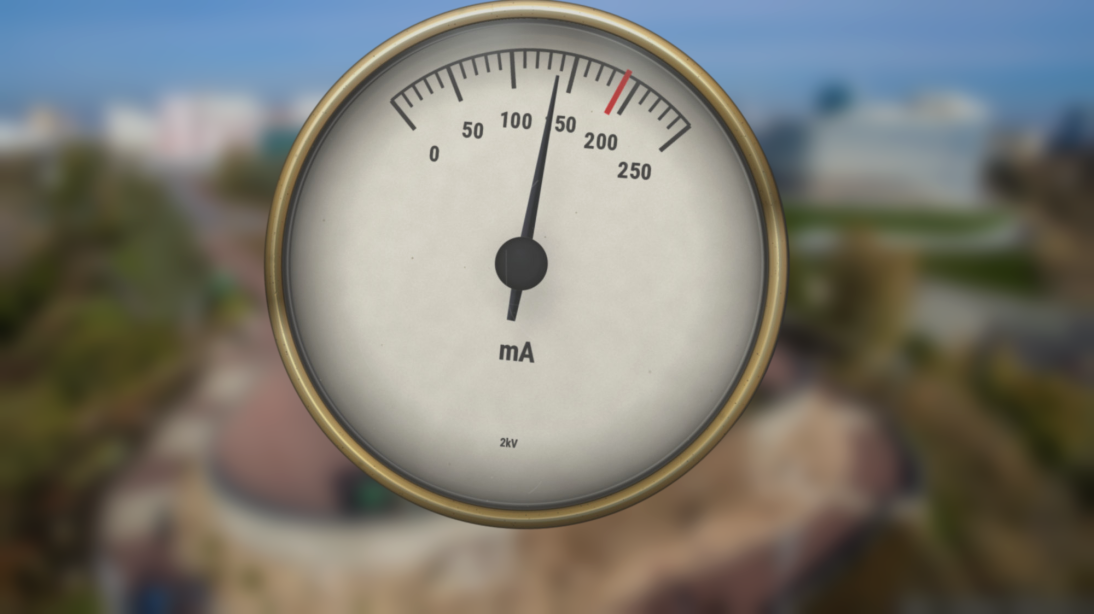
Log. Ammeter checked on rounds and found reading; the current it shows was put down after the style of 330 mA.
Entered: 140 mA
